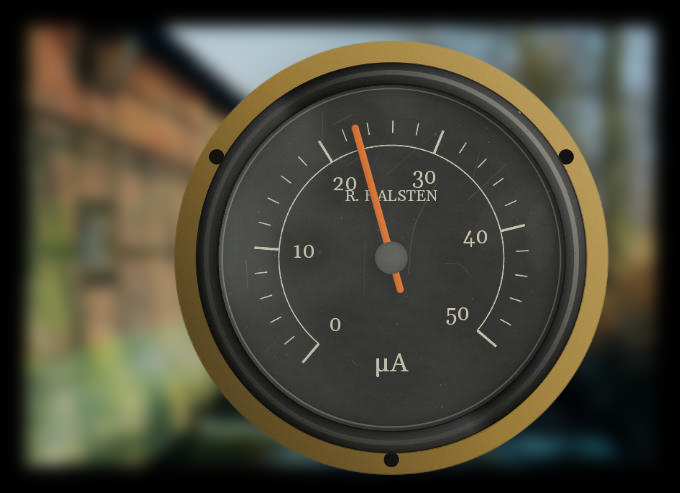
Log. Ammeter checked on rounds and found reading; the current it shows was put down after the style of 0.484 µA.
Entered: 23 µA
